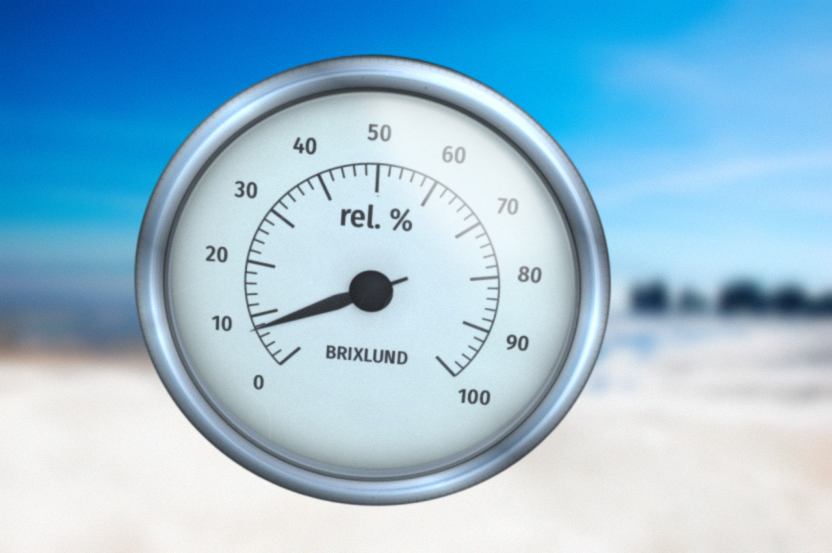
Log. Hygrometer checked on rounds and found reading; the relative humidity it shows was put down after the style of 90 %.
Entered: 8 %
